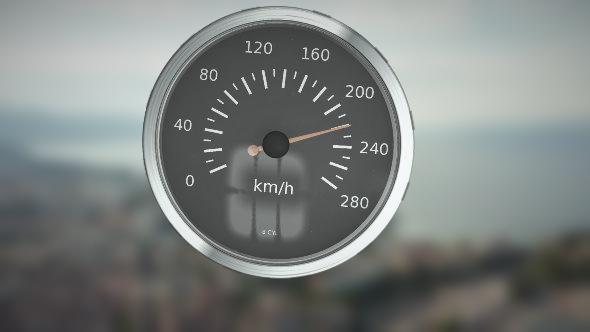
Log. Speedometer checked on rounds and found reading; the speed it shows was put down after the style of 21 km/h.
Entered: 220 km/h
